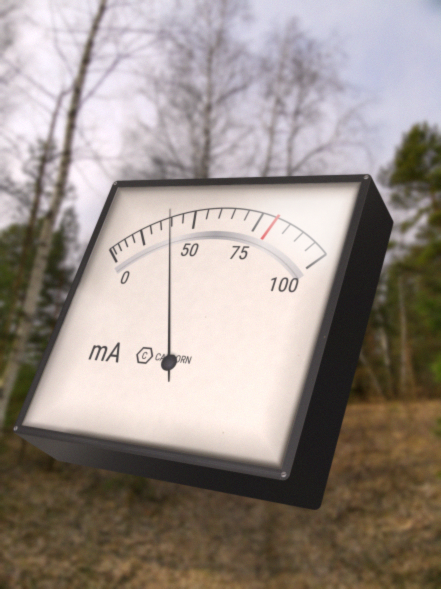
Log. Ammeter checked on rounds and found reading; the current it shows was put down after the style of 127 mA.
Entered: 40 mA
